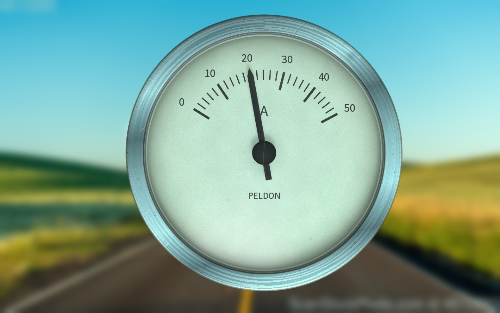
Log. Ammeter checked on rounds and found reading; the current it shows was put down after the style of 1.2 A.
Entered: 20 A
